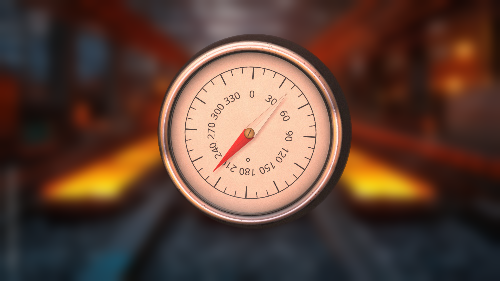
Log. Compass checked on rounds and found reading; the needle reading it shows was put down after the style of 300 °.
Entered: 220 °
